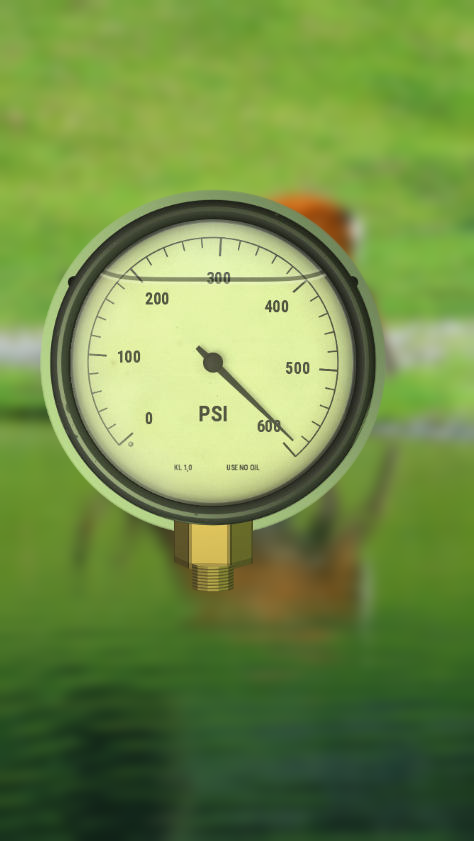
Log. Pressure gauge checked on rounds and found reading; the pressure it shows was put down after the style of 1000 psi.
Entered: 590 psi
